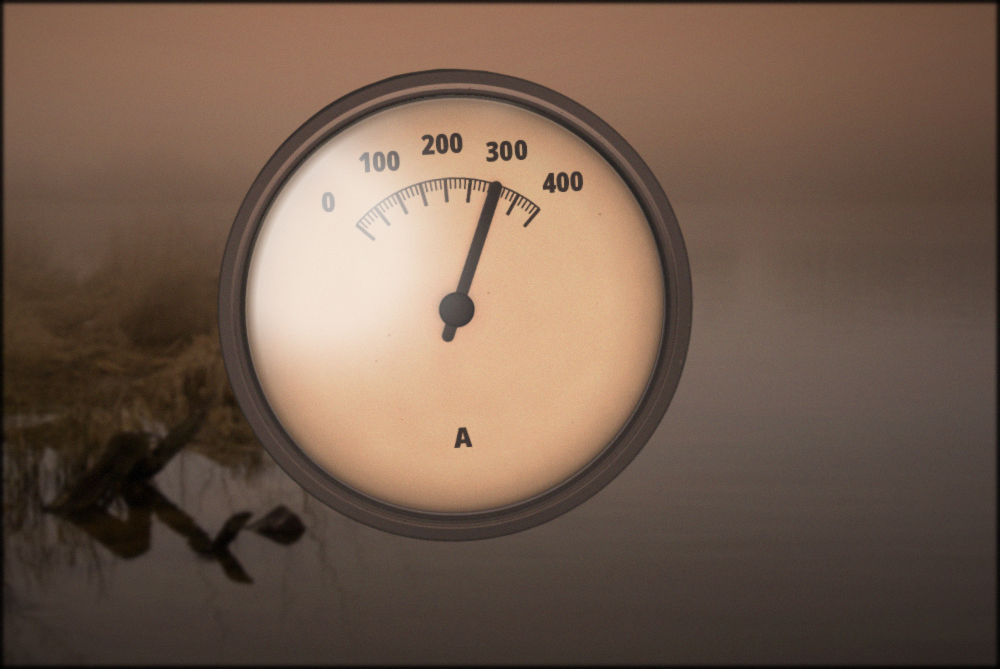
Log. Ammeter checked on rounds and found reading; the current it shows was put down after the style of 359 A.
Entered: 300 A
